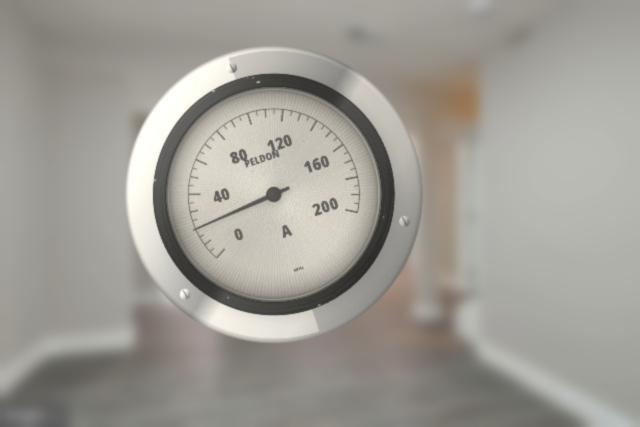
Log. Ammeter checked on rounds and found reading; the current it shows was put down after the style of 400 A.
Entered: 20 A
